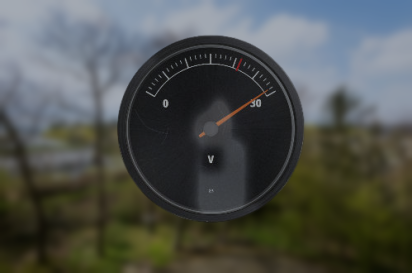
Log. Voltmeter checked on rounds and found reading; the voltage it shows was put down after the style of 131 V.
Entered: 29 V
